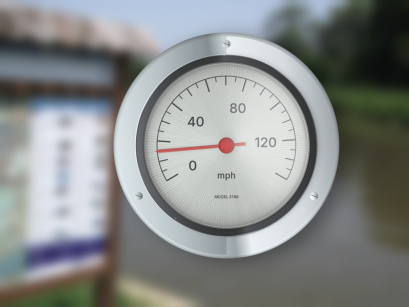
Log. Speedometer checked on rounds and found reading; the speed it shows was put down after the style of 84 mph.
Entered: 15 mph
